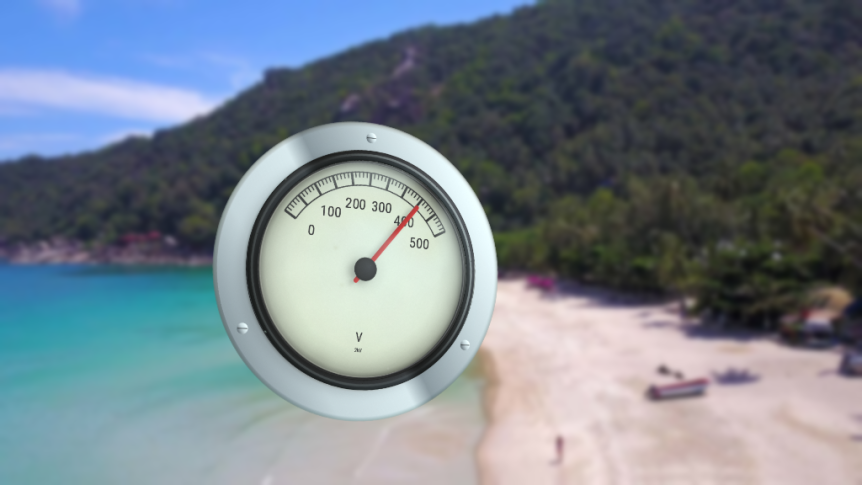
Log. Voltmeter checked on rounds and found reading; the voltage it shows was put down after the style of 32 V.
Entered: 400 V
